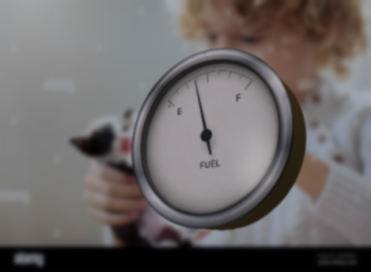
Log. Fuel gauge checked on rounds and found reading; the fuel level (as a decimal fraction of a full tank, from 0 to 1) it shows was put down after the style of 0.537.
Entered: 0.375
